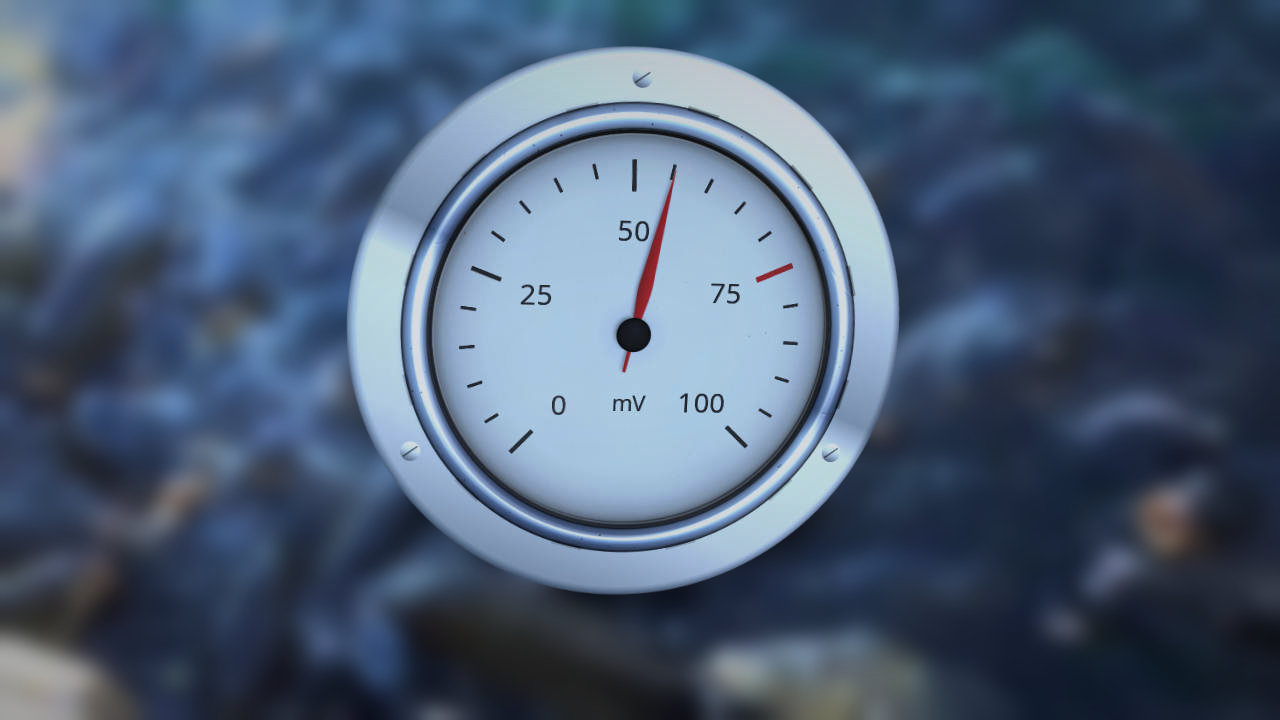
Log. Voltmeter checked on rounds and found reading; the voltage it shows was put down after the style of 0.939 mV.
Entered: 55 mV
